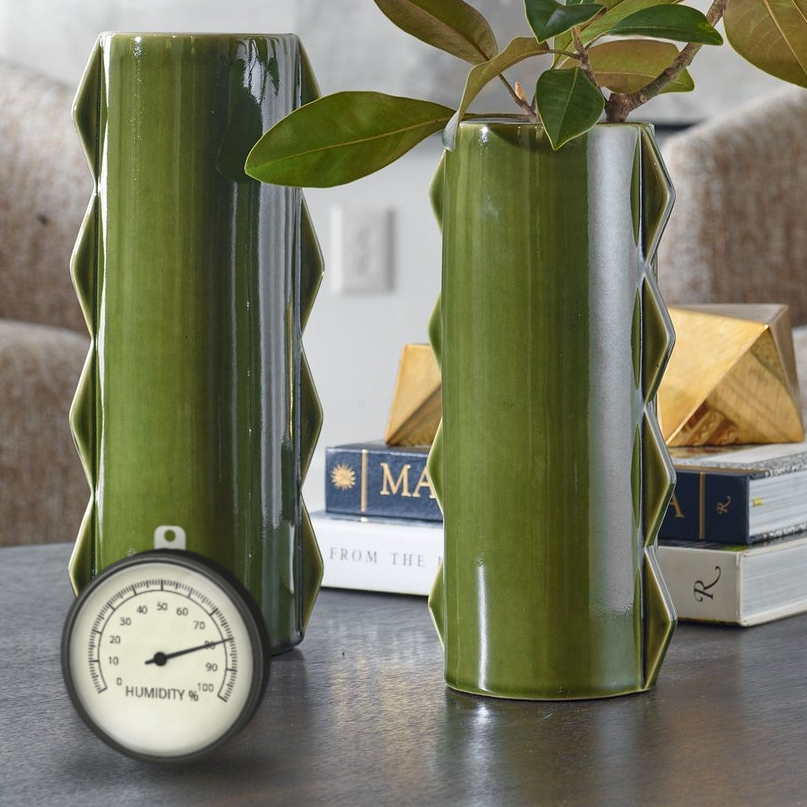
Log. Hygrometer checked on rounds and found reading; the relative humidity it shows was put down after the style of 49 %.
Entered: 80 %
